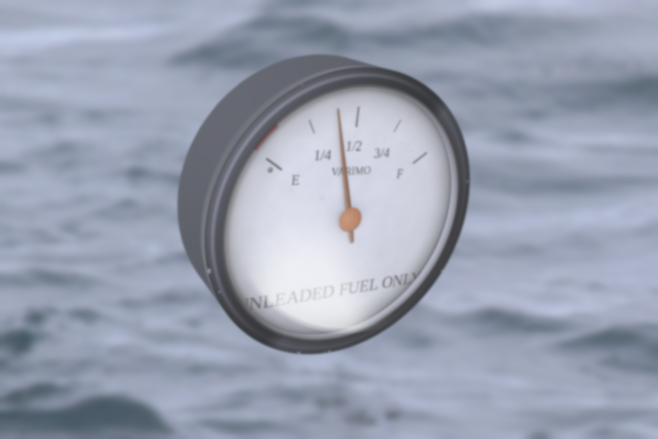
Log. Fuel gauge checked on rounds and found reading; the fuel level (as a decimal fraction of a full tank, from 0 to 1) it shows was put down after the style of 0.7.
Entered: 0.375
